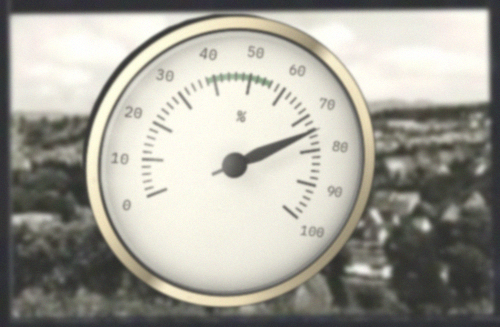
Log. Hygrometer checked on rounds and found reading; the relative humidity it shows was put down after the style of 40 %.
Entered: 74 %
